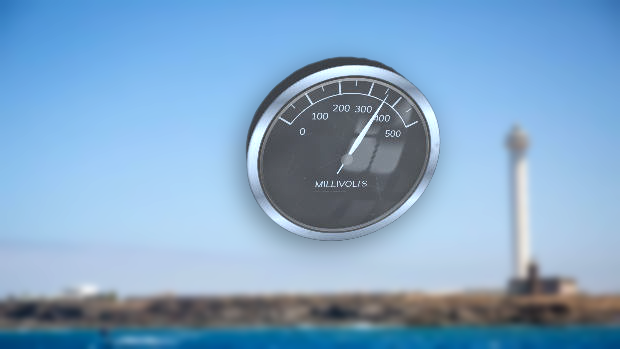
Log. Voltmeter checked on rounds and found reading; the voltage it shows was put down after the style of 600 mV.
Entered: 350 mV
